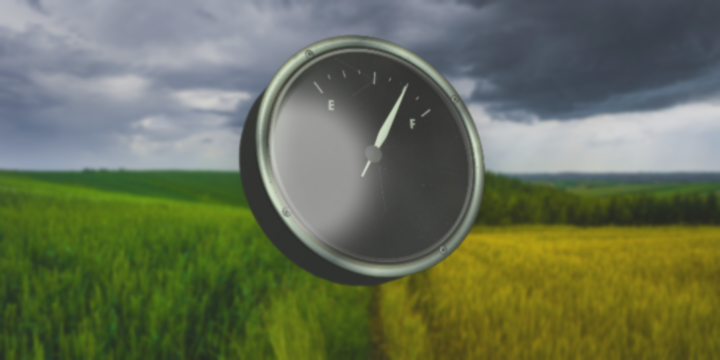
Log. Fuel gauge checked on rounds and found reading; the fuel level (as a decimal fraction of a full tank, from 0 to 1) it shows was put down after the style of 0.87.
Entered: 0.75
